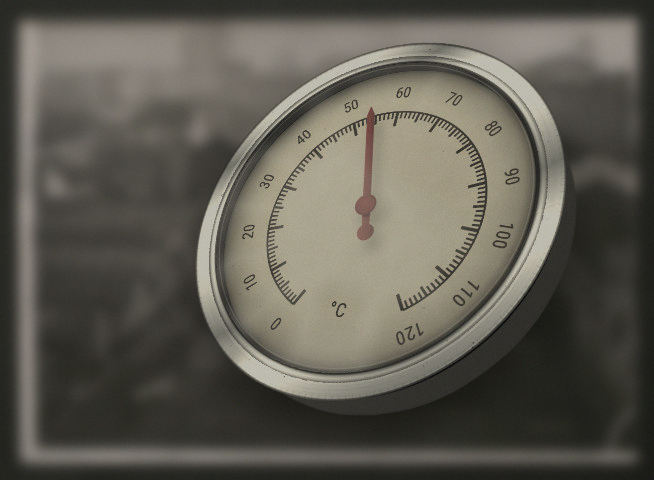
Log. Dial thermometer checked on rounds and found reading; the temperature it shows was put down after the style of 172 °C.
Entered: 55 °C
